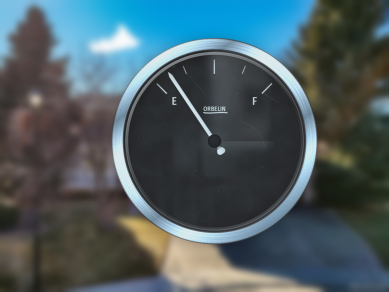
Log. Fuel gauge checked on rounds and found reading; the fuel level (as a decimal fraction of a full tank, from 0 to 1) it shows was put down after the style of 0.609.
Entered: 0.125
